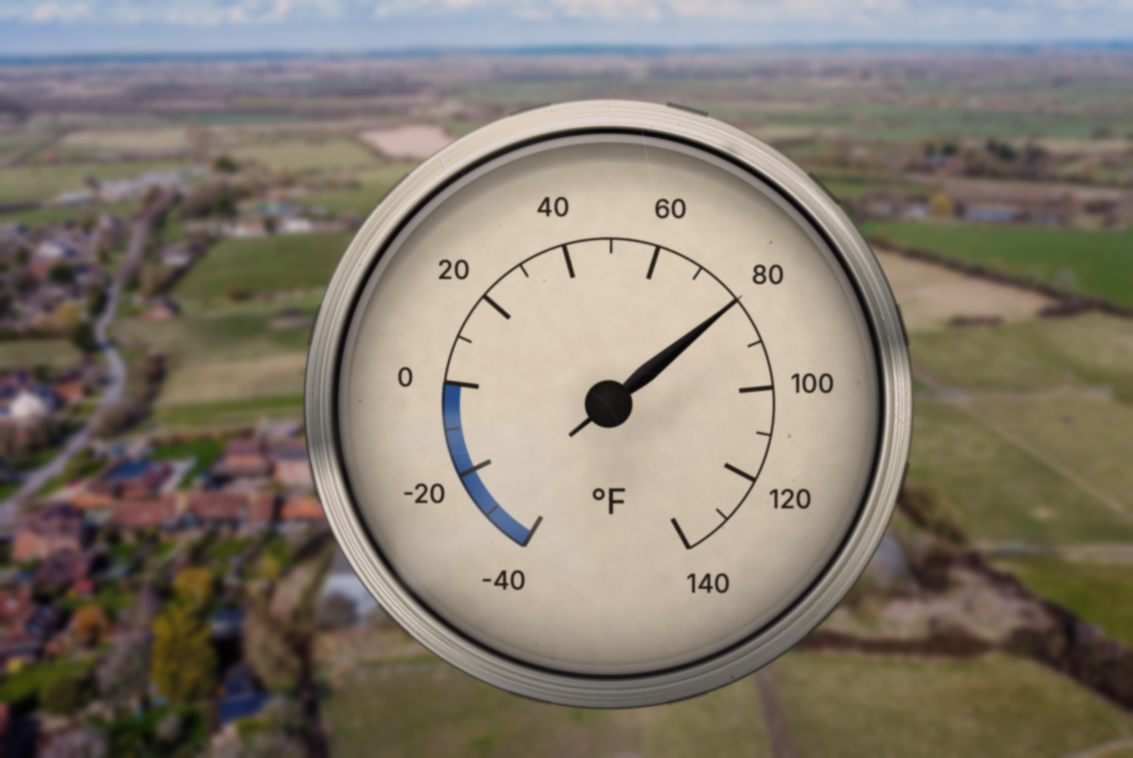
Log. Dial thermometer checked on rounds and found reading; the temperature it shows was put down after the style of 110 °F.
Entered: 80 °F
